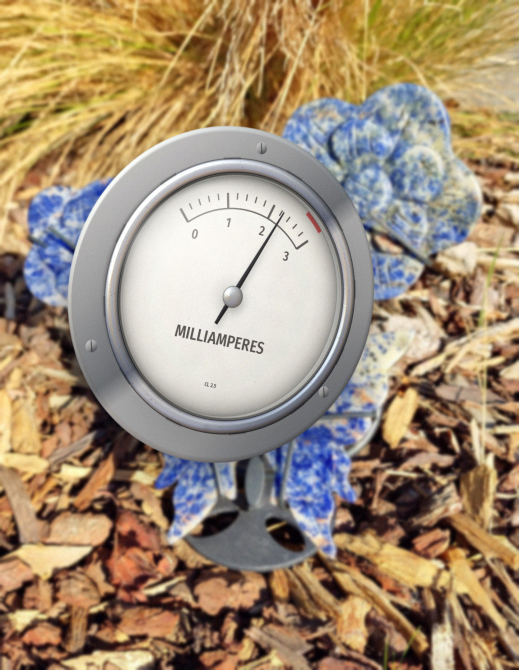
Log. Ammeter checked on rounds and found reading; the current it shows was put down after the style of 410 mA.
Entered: 2.2 mA
